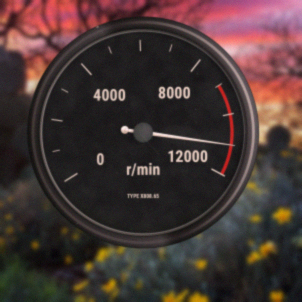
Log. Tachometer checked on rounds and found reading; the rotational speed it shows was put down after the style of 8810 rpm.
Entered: 11000 rpm
